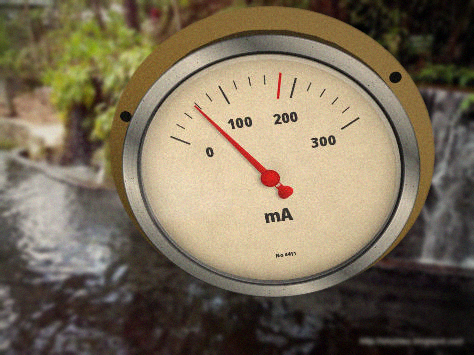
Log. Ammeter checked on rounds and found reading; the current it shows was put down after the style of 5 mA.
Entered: 60 mA
